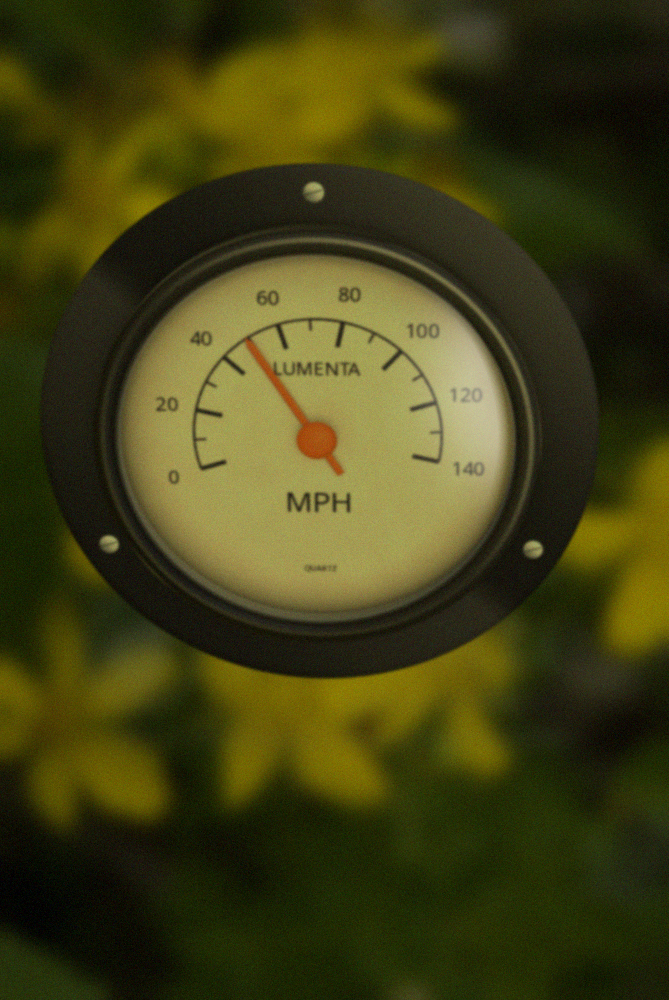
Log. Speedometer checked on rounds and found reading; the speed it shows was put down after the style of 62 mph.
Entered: 50 mph
